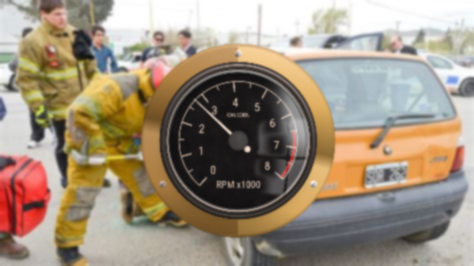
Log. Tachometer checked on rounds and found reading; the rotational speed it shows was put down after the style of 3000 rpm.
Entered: 2750 rpm
